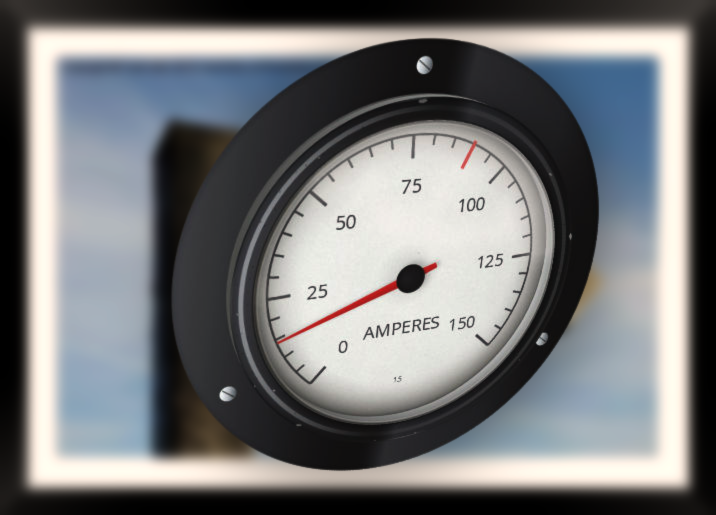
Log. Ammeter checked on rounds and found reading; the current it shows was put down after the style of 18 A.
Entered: 15 A
